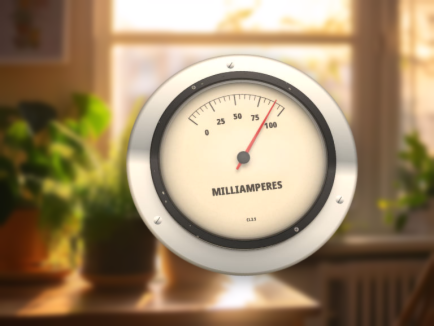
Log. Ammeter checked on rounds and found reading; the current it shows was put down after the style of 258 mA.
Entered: 90 mA
